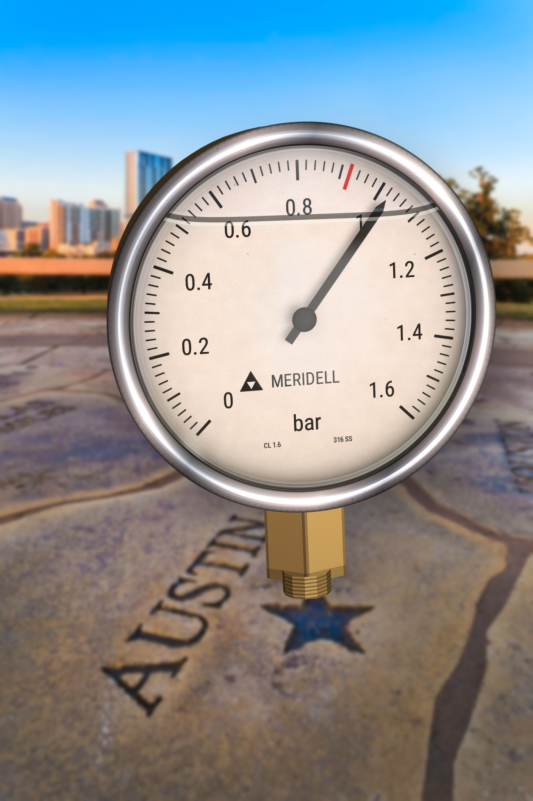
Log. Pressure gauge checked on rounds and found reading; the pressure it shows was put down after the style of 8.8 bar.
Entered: 1.02 bar
